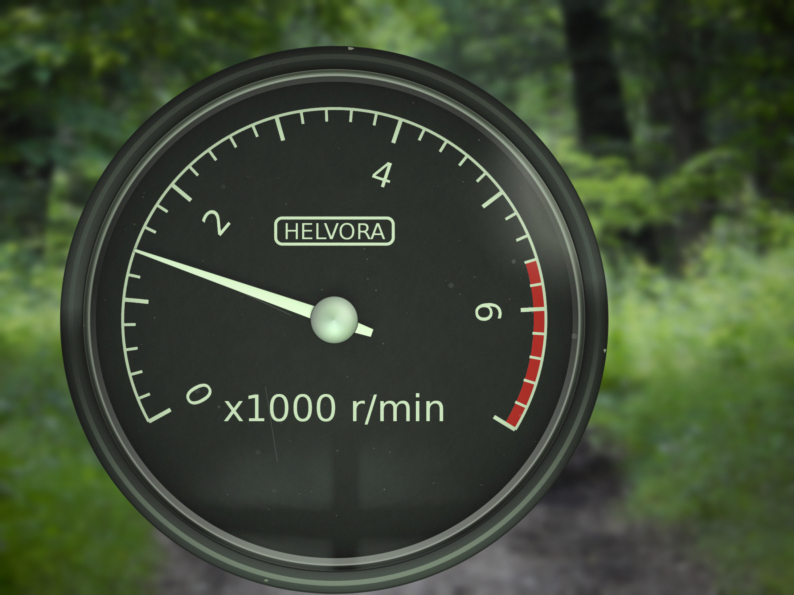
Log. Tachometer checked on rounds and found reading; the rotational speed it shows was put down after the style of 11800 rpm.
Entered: 1400 rpm
